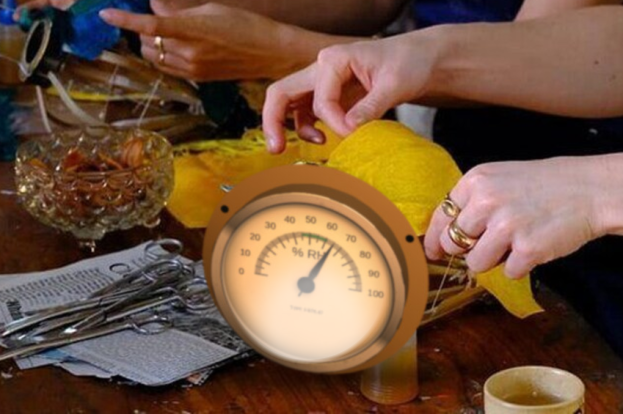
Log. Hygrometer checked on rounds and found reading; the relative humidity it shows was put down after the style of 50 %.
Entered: 65 %
